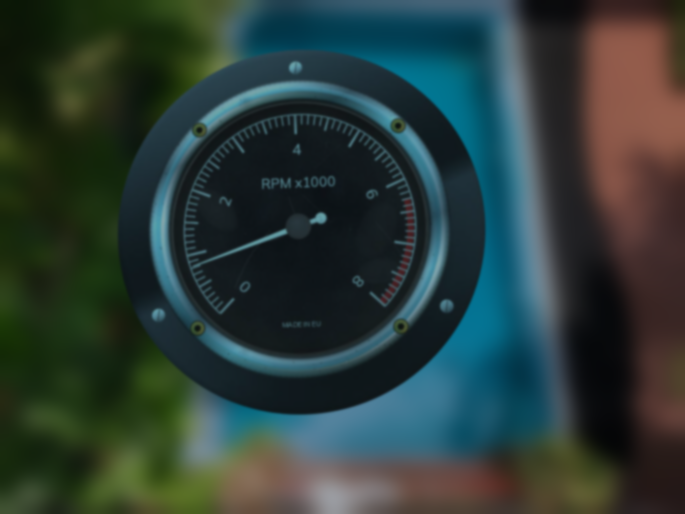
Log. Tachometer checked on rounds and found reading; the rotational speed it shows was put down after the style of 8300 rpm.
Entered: 800 rpm
